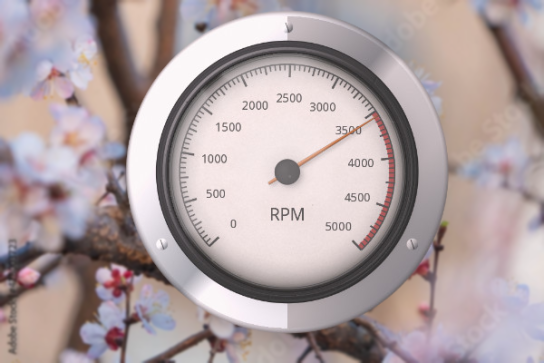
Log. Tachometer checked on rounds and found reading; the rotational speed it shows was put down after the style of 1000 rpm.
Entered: 3550 rpm
